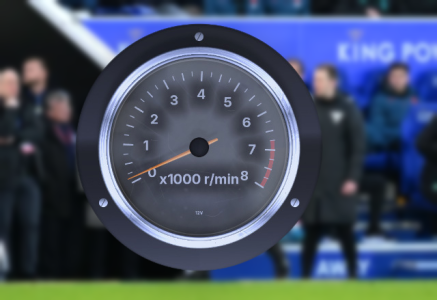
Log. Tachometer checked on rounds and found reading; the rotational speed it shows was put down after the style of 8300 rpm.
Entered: 125 rpm
